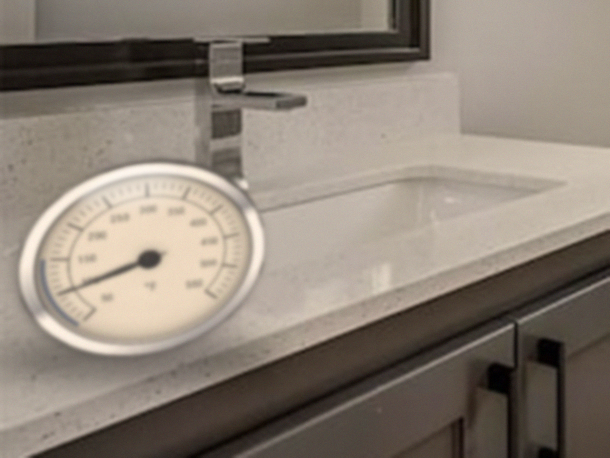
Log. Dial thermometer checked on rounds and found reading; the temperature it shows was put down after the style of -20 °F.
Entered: 100 °F
